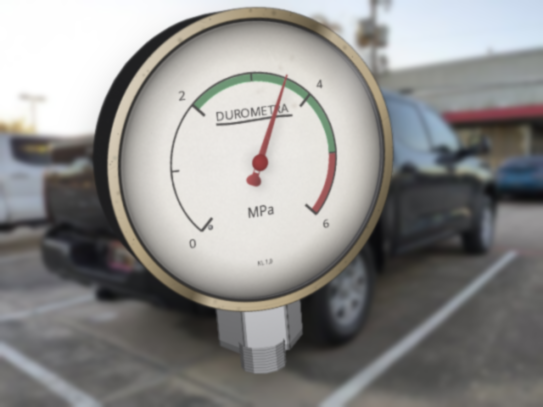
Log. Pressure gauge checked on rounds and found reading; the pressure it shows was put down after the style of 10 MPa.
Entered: 3.5 MPa
